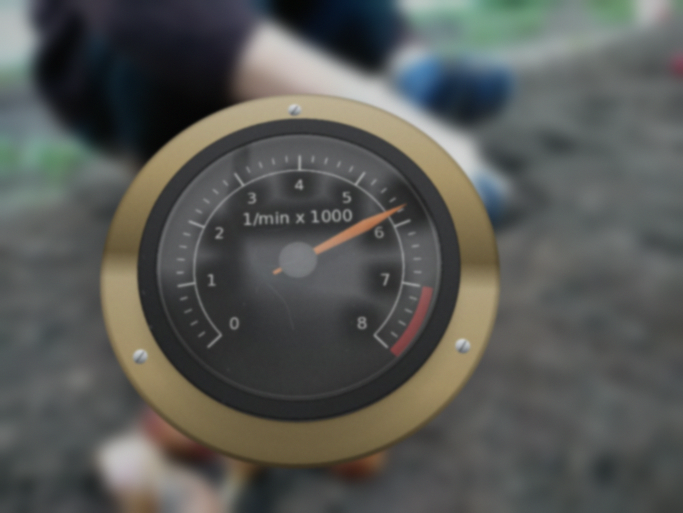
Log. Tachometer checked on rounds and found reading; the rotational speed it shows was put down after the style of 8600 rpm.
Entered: 5800 rpm
